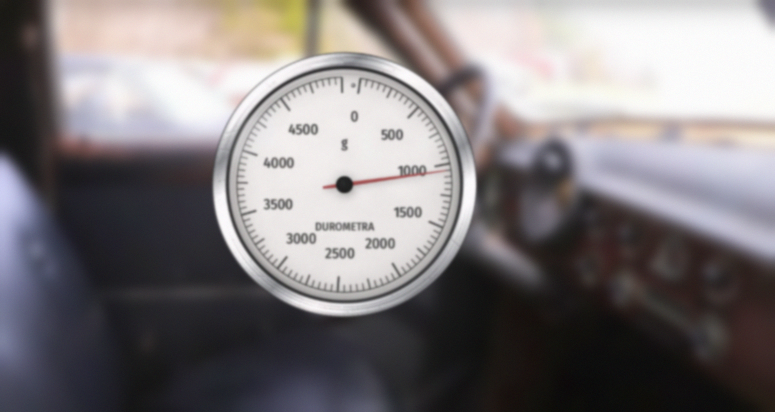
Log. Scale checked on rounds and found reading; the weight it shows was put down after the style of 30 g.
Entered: 1050 g
